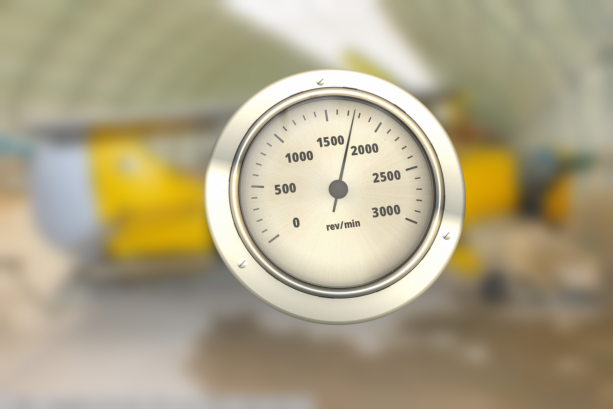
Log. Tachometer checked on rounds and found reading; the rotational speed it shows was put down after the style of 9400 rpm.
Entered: 1750 rpm
